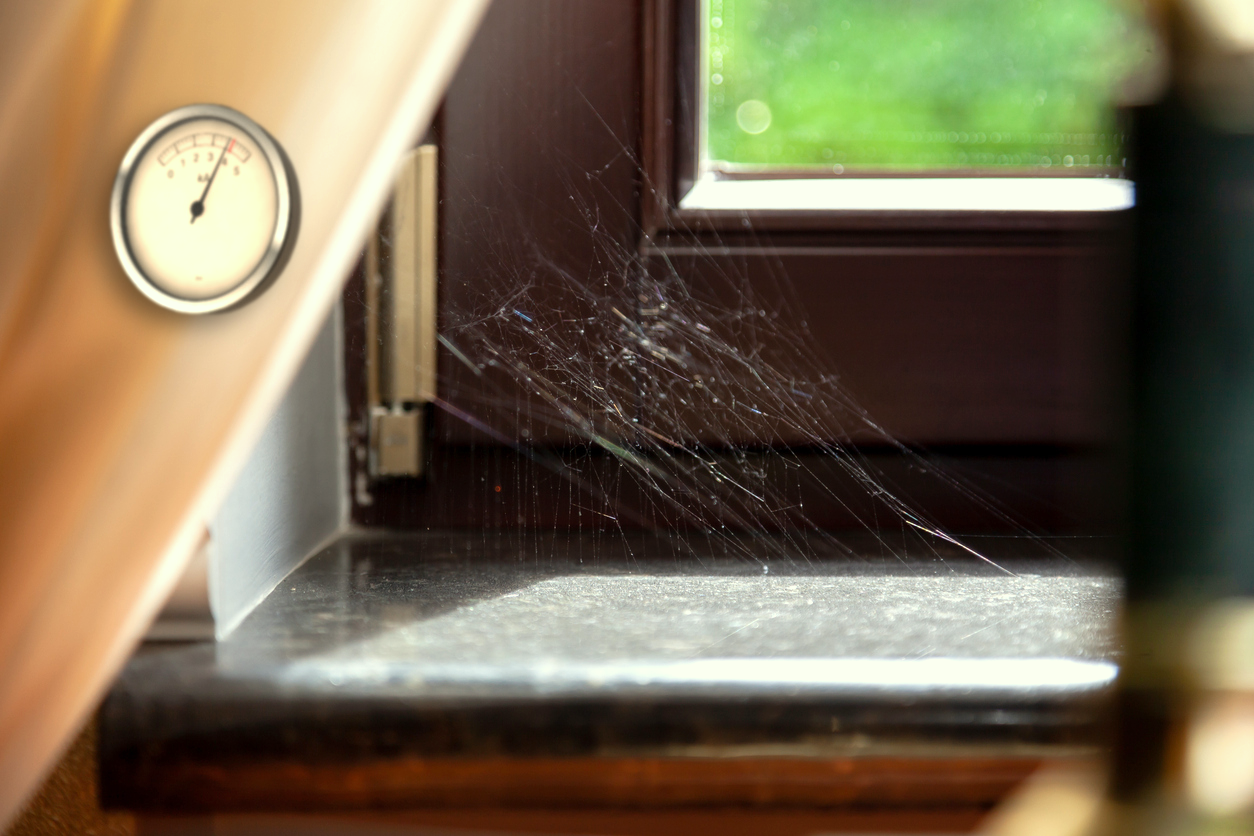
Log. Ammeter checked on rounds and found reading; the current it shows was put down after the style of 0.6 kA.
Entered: 4 kA
